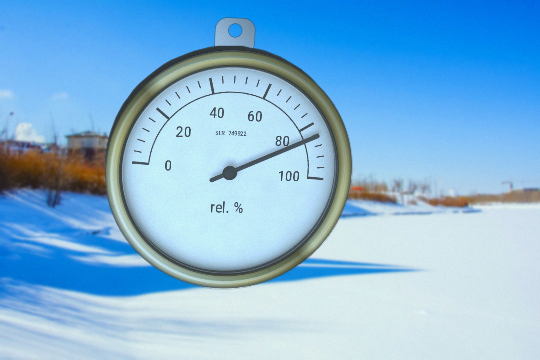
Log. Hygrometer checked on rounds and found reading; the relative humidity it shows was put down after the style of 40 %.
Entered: 84 %
